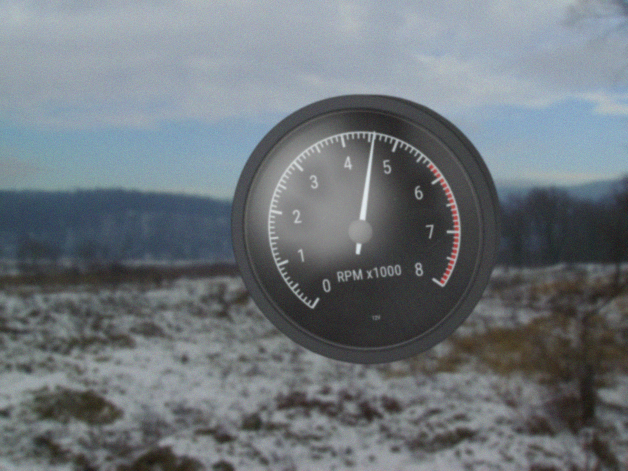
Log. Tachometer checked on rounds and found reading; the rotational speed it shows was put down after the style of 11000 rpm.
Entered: 4600 rpm
